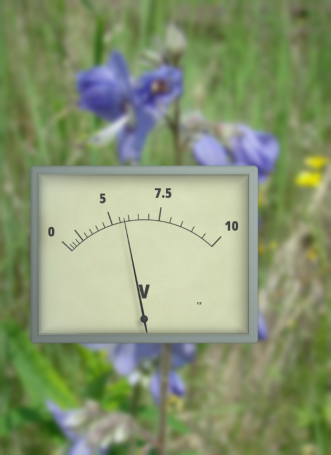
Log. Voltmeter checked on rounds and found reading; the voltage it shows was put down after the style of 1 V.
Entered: 5.75 V
